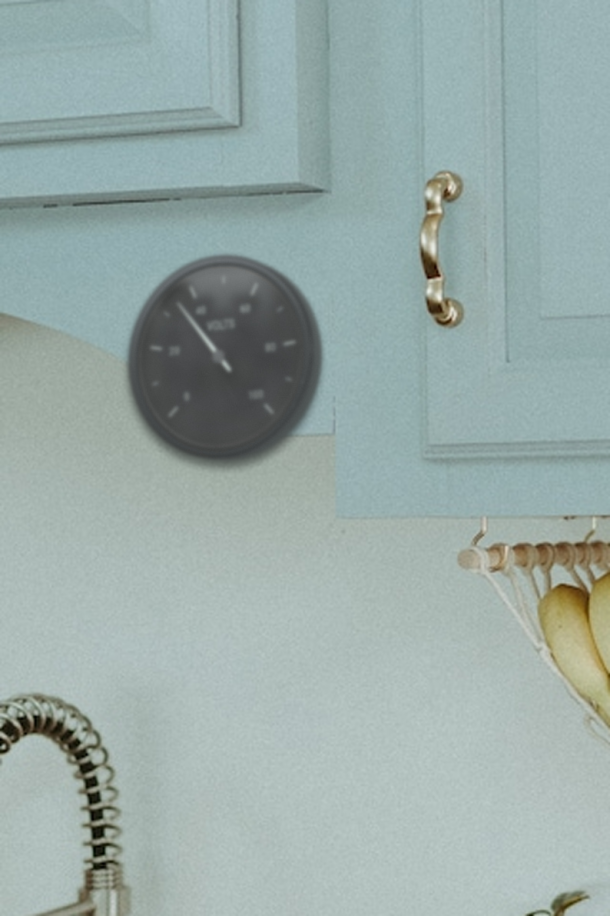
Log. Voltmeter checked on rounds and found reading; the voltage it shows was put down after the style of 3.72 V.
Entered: 35 V
